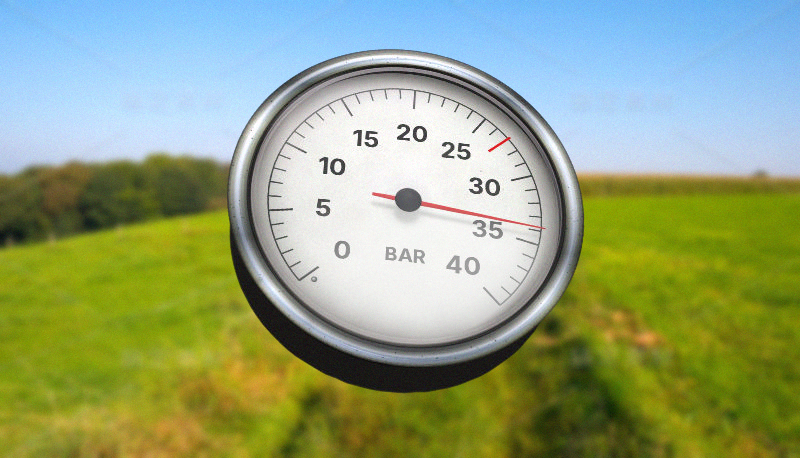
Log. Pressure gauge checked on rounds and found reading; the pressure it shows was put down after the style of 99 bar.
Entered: 34 bar
